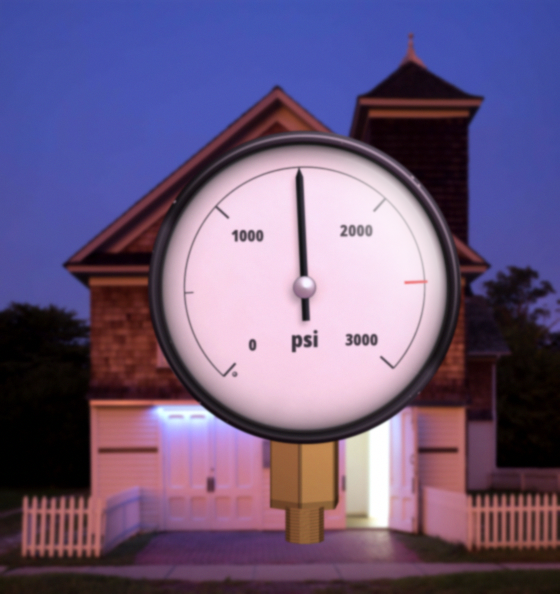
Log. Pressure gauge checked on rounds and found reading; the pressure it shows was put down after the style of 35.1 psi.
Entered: 1500 psi
